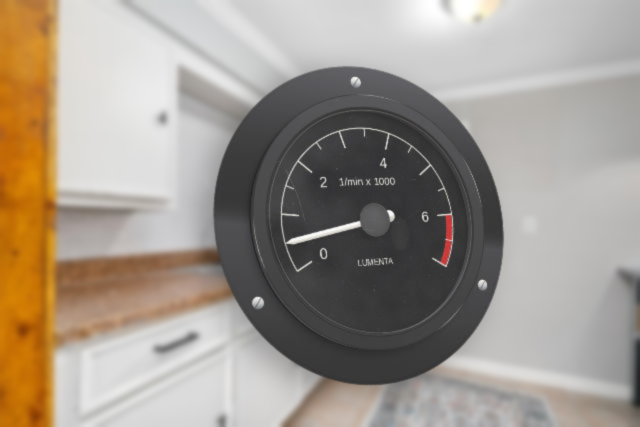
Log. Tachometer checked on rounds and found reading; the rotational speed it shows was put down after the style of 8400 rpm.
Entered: 500 rpm
